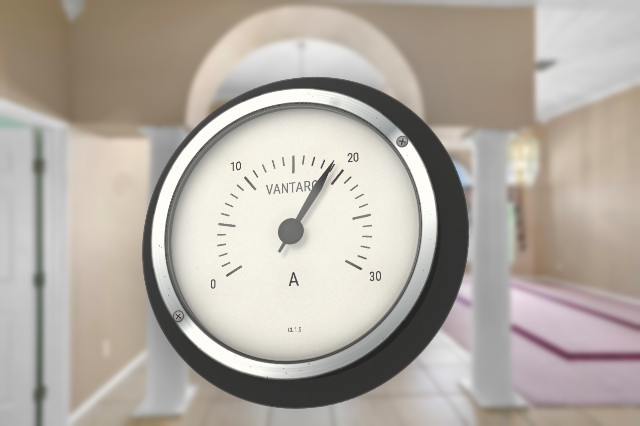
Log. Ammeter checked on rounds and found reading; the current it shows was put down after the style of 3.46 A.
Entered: 19 A
